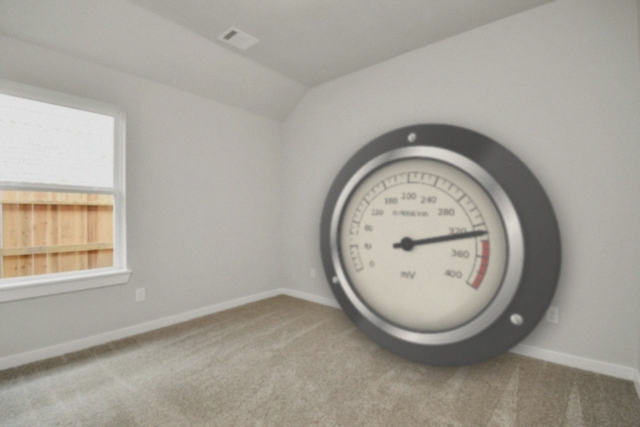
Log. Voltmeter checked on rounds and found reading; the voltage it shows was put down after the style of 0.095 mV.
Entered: 330 mV
